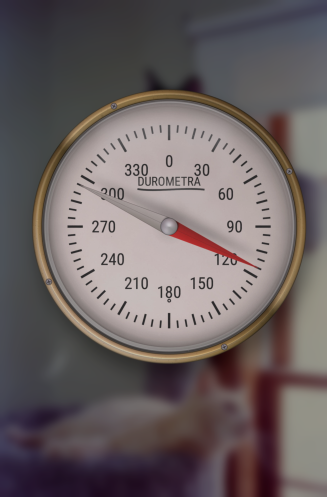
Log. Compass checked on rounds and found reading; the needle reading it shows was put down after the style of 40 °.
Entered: 115 °
